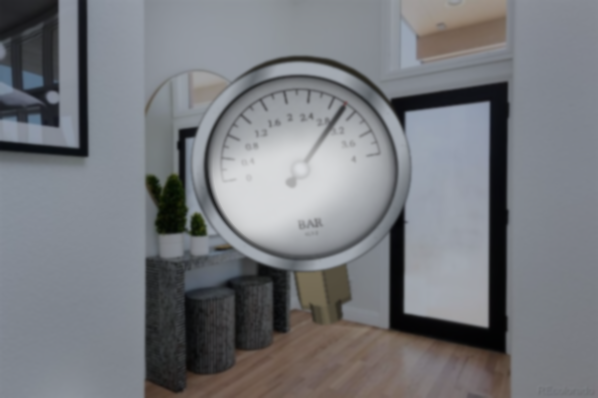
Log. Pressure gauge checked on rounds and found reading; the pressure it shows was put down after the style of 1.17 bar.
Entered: 3 bar
